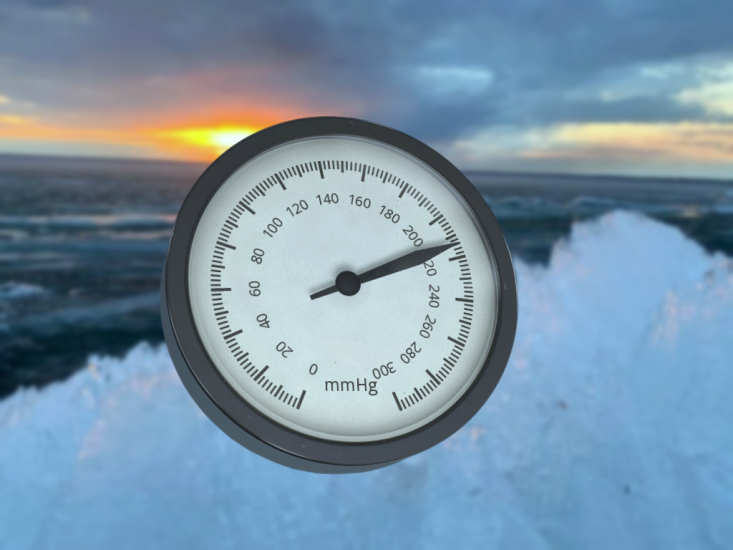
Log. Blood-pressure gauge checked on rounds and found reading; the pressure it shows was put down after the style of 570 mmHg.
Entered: 214 mmHg
